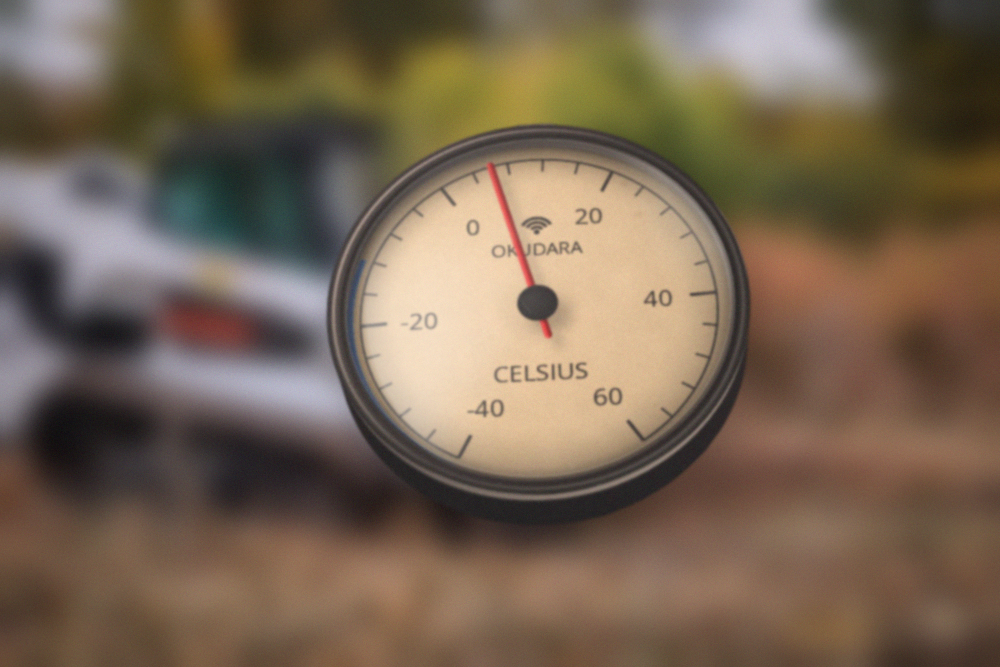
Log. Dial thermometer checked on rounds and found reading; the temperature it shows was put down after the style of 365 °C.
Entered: 6 °C
